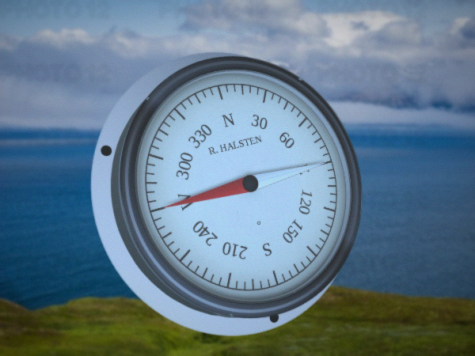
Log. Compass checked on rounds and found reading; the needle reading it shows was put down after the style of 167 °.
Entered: 270 °
